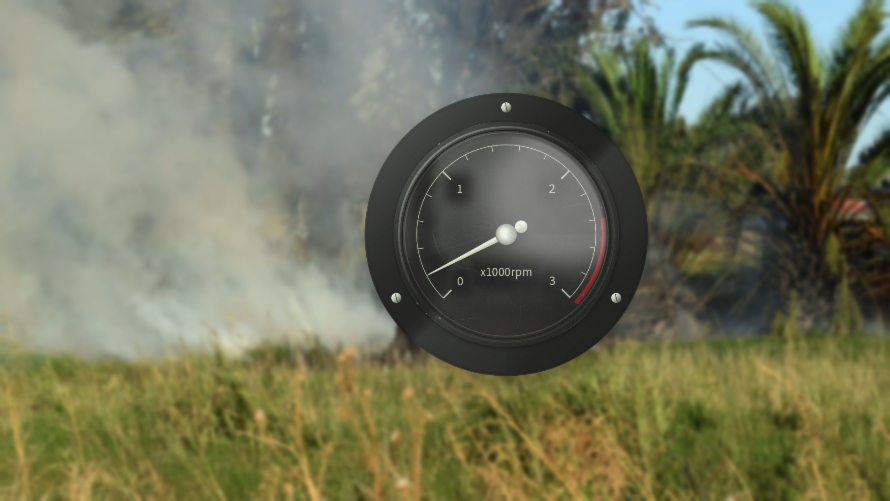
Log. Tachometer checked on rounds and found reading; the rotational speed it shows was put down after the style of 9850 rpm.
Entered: 200 rpm
